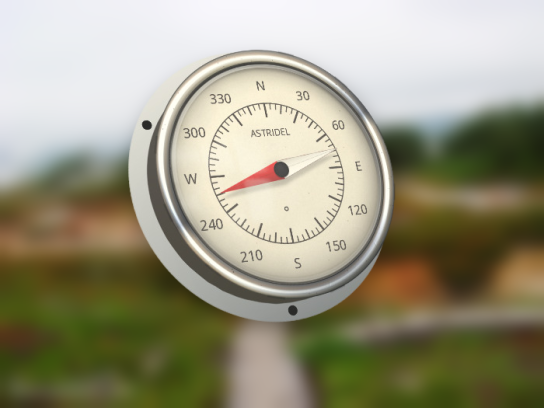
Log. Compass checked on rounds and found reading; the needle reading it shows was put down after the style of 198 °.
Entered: 255 °
